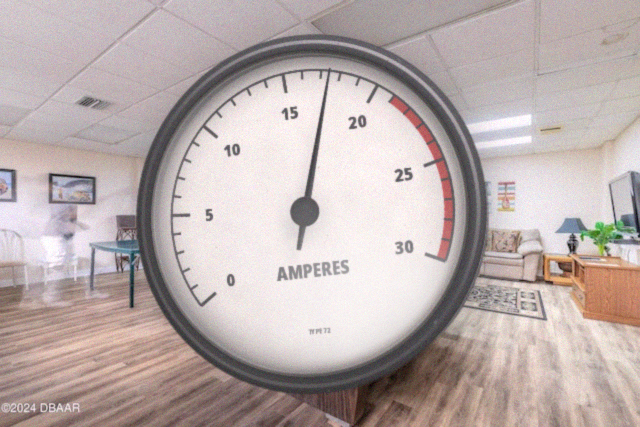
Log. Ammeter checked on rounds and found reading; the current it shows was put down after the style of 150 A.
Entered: 17.5 A
